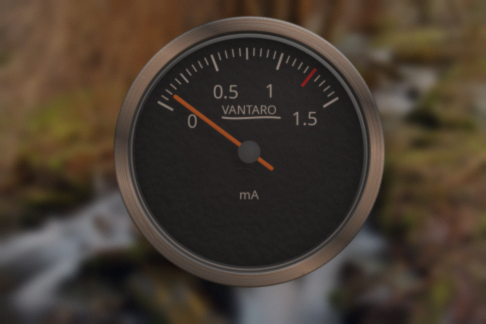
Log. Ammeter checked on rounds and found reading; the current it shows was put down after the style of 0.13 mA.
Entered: 0.1 mA
